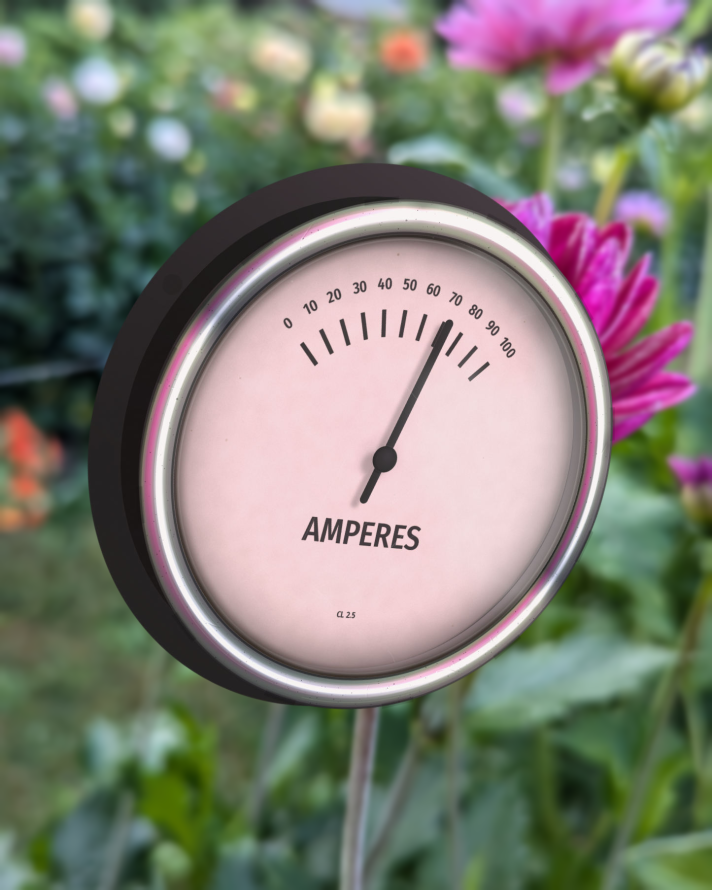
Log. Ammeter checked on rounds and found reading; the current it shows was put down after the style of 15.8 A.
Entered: 70 A
